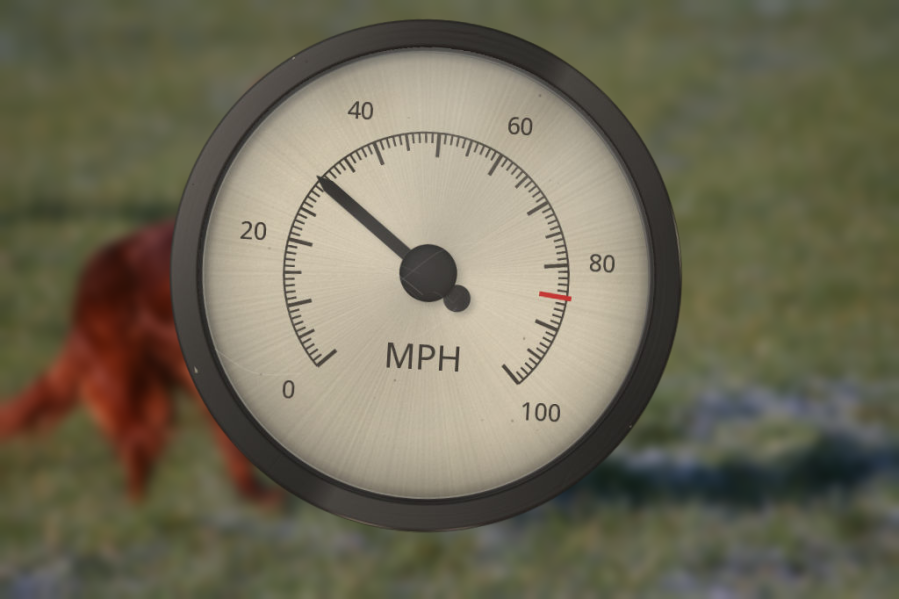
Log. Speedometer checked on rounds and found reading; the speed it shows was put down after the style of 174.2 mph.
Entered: 30 mph
